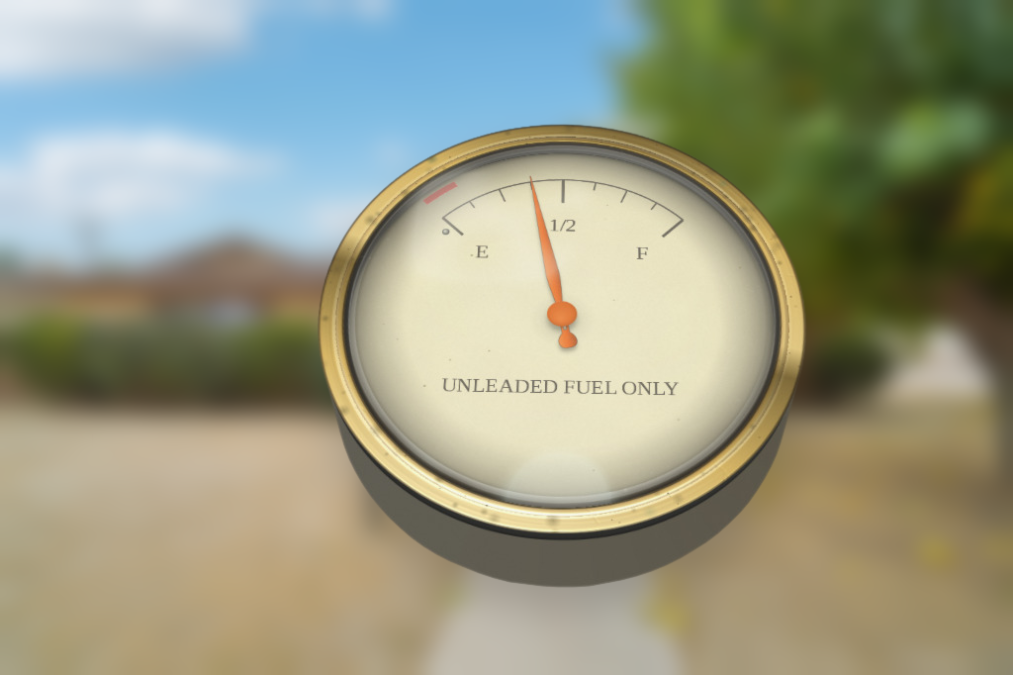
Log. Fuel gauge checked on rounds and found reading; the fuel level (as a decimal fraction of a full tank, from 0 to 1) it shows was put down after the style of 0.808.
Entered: 0.375
